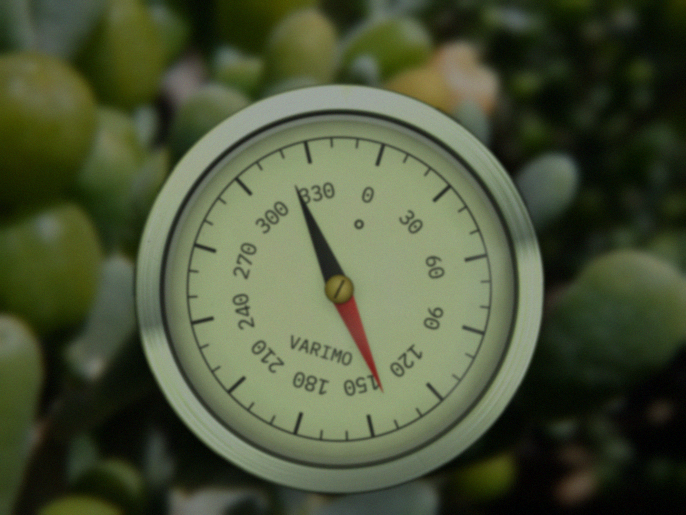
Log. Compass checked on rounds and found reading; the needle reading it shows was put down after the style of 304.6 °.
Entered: 140 °
